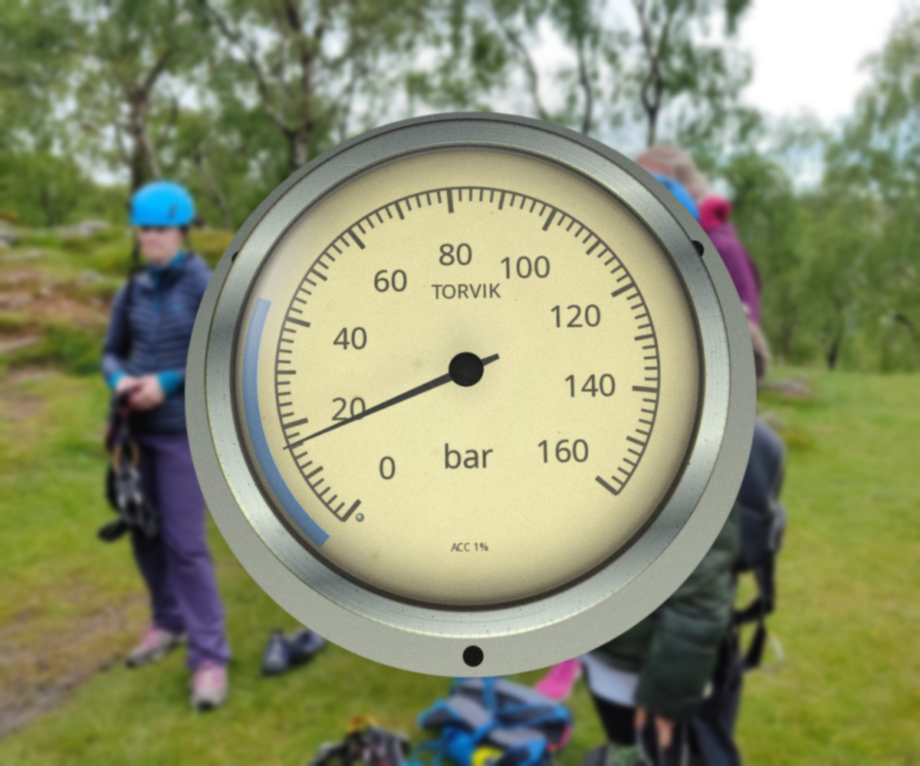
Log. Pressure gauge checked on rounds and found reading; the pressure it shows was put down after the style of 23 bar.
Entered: 16 bar
